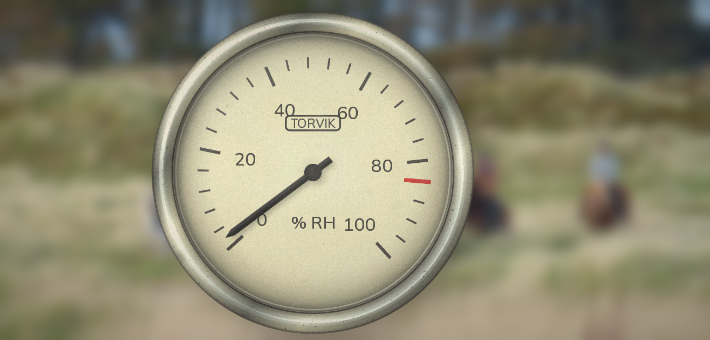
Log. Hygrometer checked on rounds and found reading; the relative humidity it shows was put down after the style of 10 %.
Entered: 2 %
